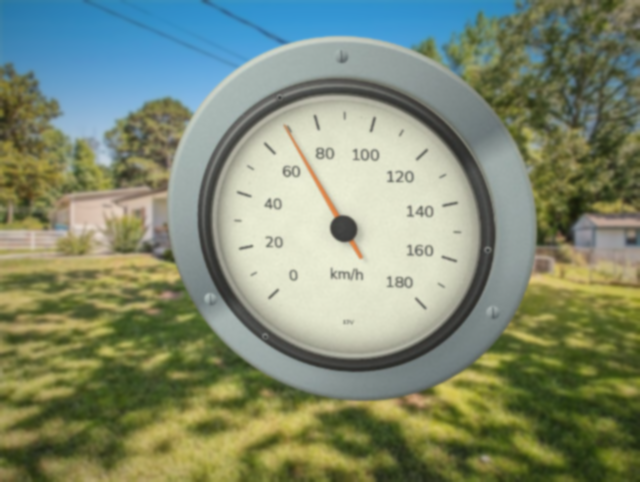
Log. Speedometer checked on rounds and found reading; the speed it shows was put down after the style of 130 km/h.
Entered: 70 km/h
